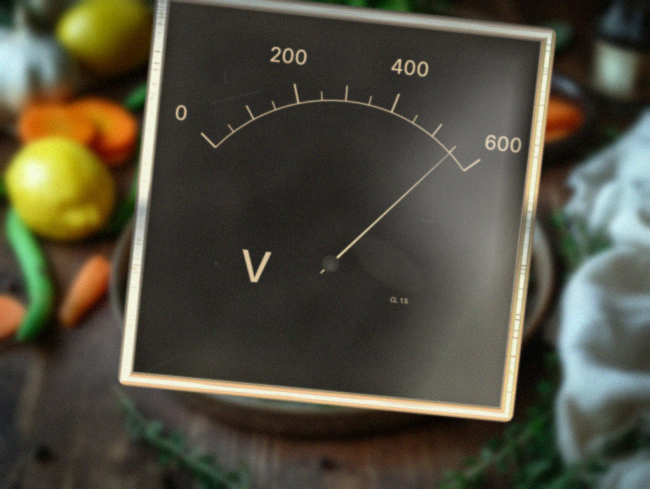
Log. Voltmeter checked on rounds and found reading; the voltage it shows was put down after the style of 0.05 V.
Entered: 550 V
